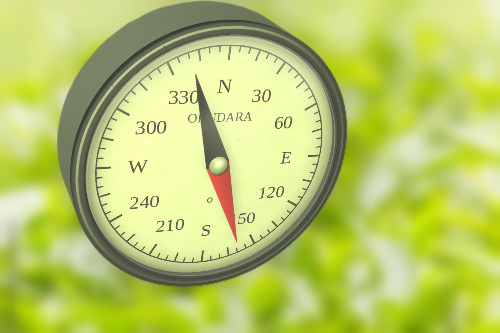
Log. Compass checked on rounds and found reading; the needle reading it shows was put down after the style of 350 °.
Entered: 160 °
